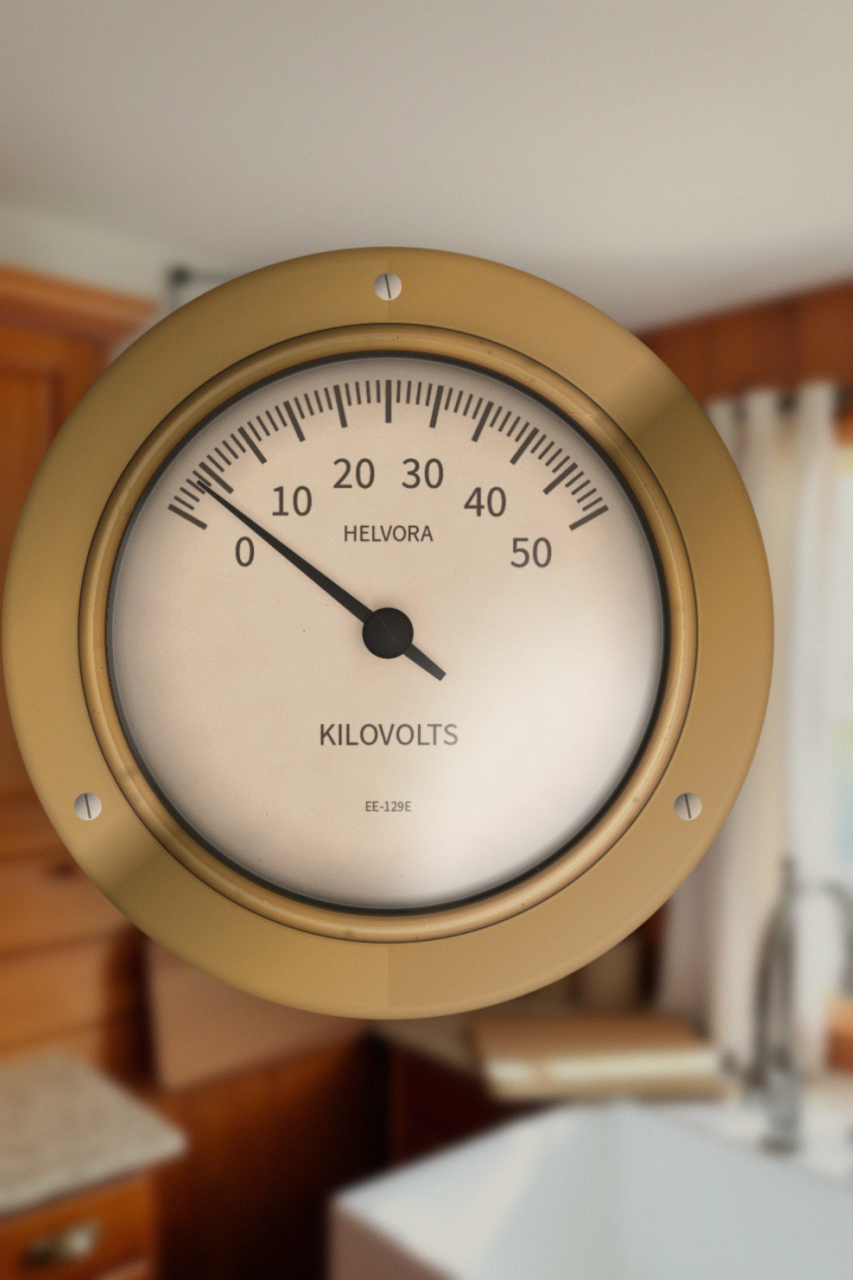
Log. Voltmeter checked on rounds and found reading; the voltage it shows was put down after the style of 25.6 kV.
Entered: 3.5 kV
